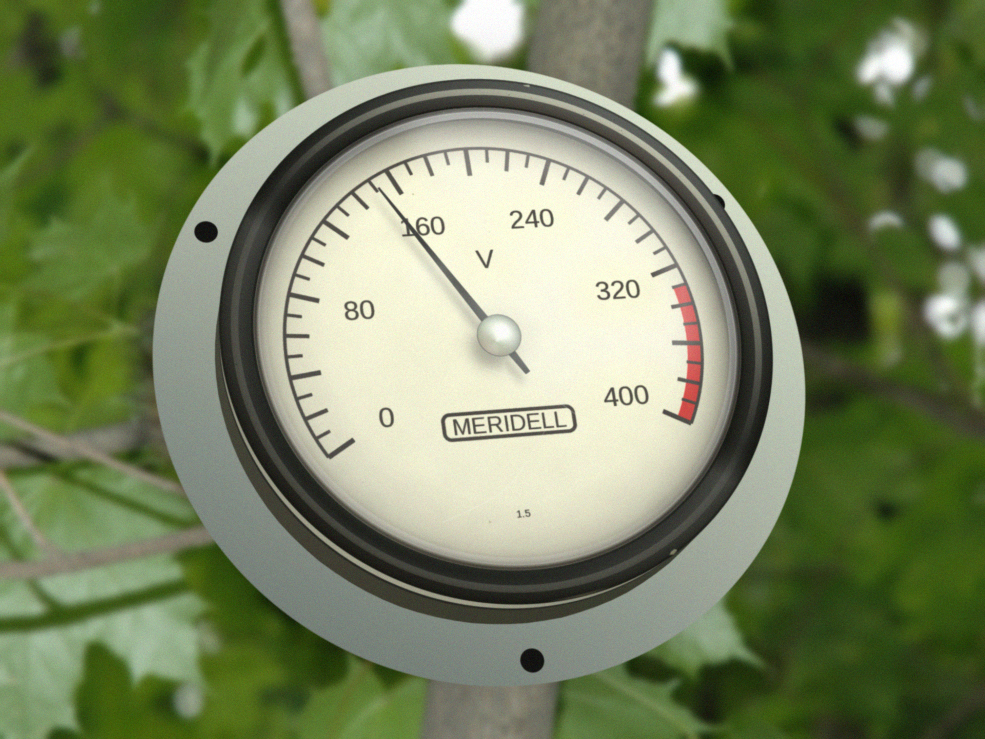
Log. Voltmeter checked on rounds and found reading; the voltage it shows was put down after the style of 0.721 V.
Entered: 150 V
